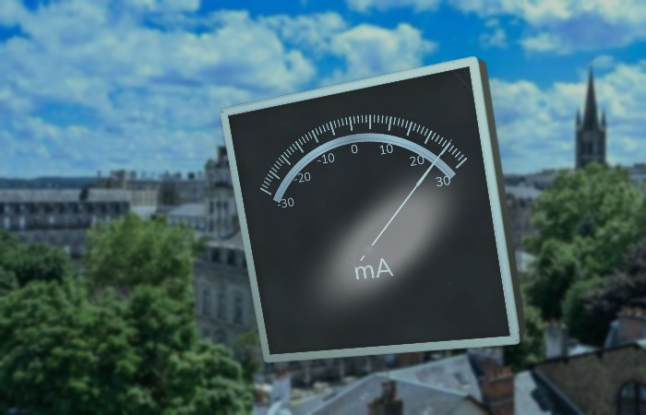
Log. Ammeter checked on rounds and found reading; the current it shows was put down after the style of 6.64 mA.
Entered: 25 mA
